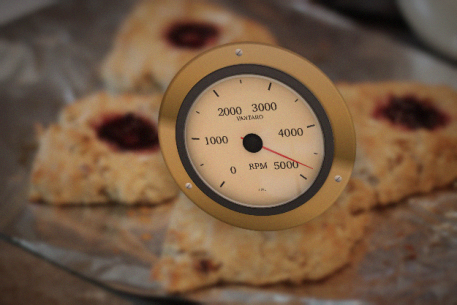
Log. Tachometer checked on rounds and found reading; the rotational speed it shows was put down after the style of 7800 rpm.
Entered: 4750 rpm
